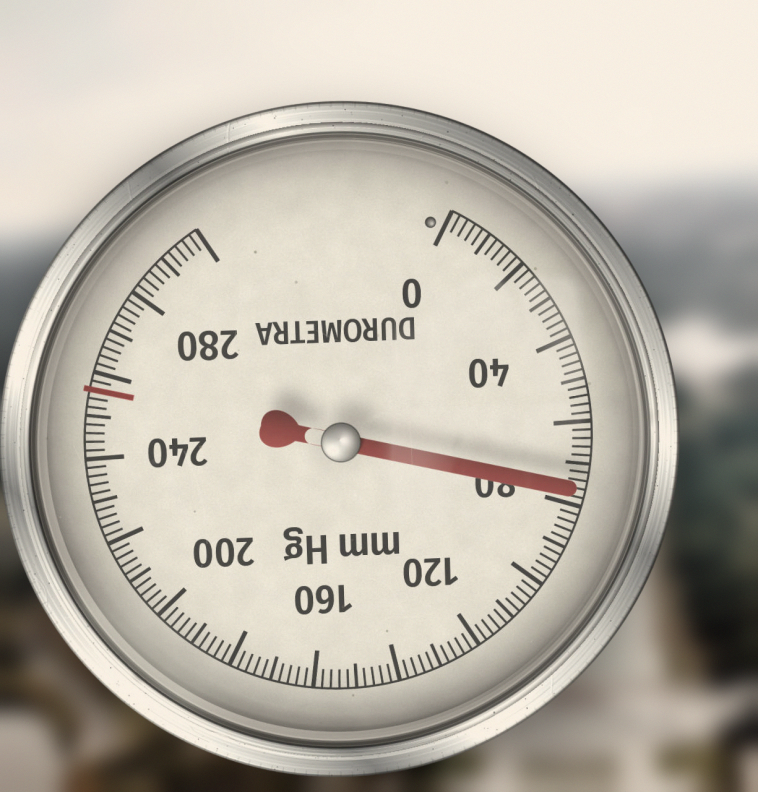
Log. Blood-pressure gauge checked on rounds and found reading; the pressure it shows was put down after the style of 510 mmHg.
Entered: 76 mmHg
